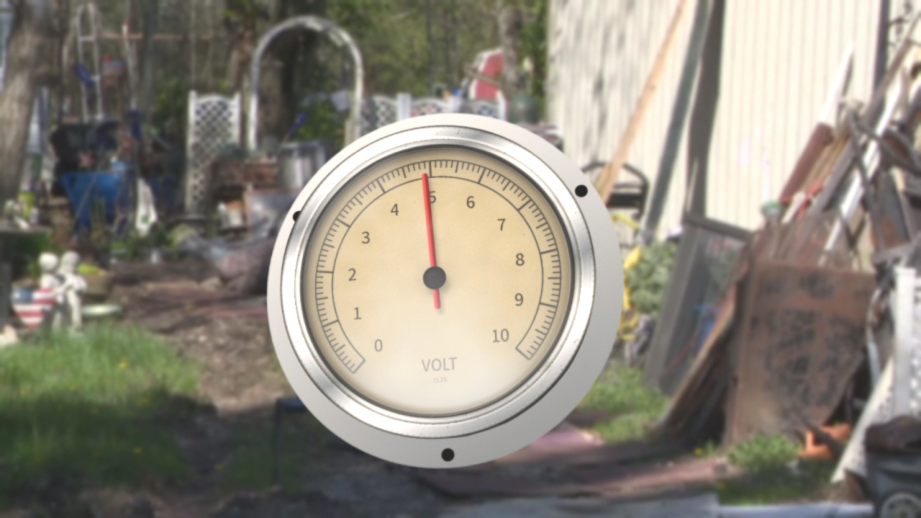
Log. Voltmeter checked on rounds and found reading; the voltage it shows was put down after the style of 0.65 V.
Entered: 4.9 V
